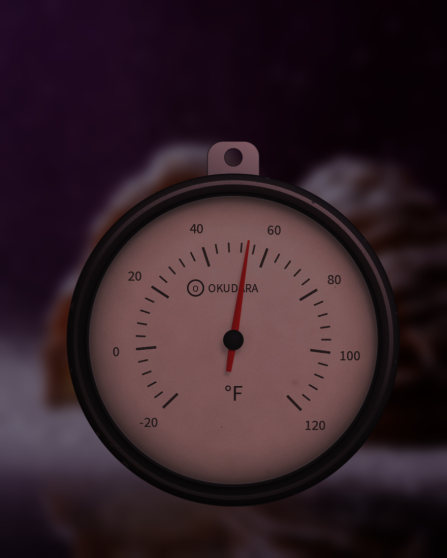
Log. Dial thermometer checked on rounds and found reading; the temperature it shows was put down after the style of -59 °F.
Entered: 54 °F
